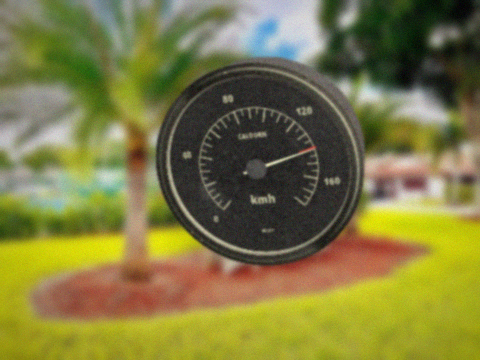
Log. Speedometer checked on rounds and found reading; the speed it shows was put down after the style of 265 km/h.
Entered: 140 km/h
